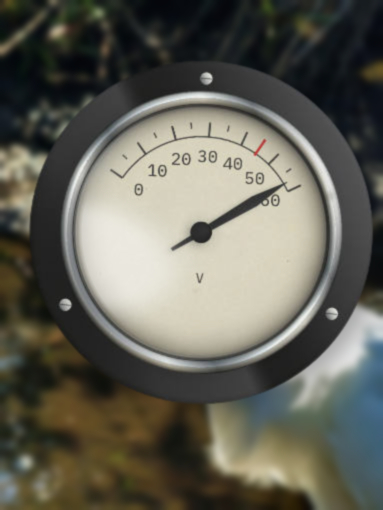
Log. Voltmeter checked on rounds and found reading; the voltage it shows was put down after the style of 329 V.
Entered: 57.5 V
